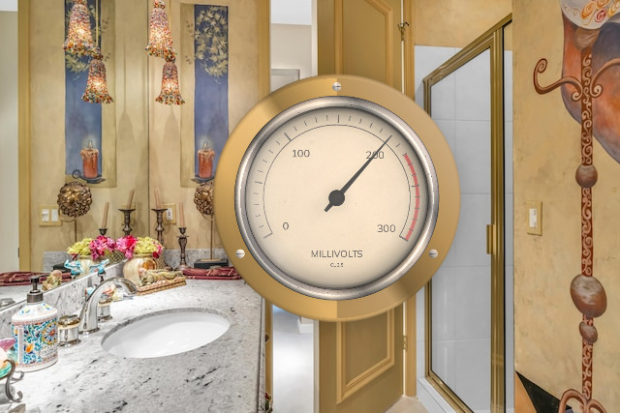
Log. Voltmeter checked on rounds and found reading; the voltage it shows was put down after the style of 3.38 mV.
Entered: 200 mV
